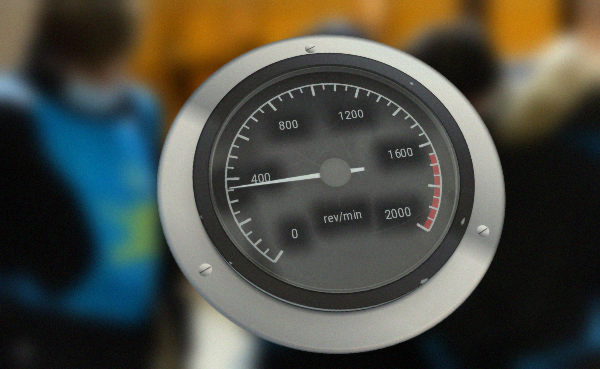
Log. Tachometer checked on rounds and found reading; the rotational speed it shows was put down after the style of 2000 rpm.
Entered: 350 rpm
